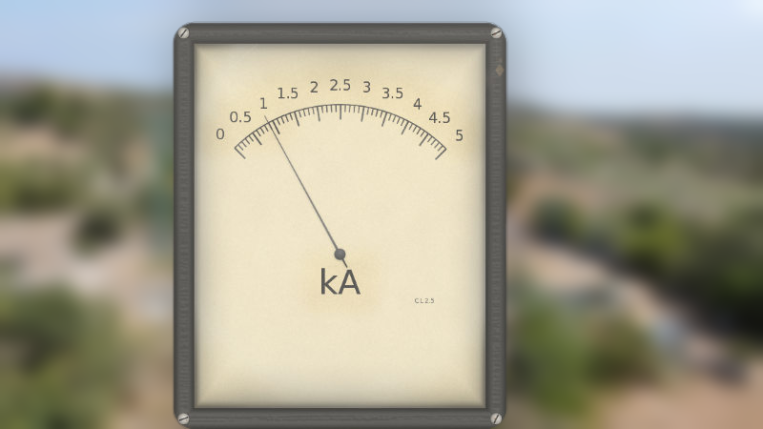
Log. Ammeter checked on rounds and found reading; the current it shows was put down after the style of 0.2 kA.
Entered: 0.9 kA
